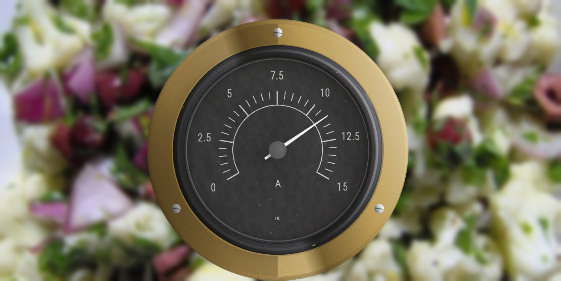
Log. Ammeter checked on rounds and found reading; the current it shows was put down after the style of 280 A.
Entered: 11 A
